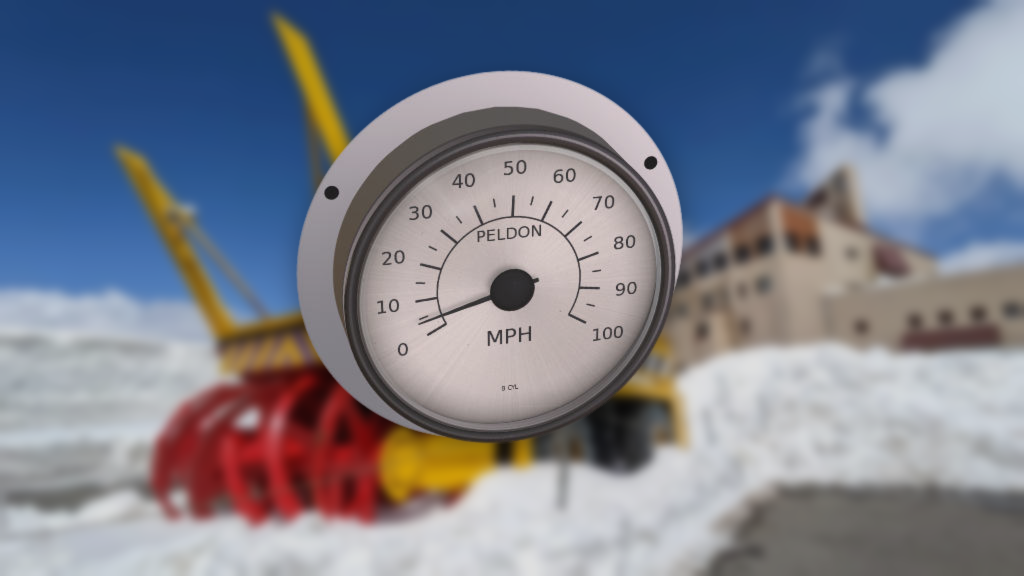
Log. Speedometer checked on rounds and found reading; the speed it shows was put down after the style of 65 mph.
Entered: 5 mph
